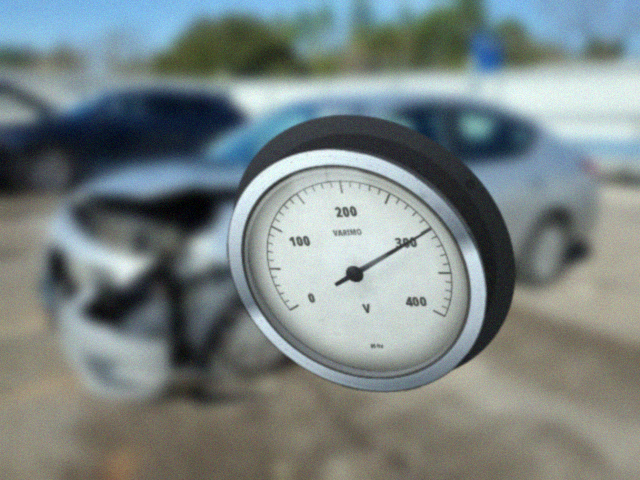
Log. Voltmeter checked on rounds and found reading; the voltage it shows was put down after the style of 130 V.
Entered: 300 V
